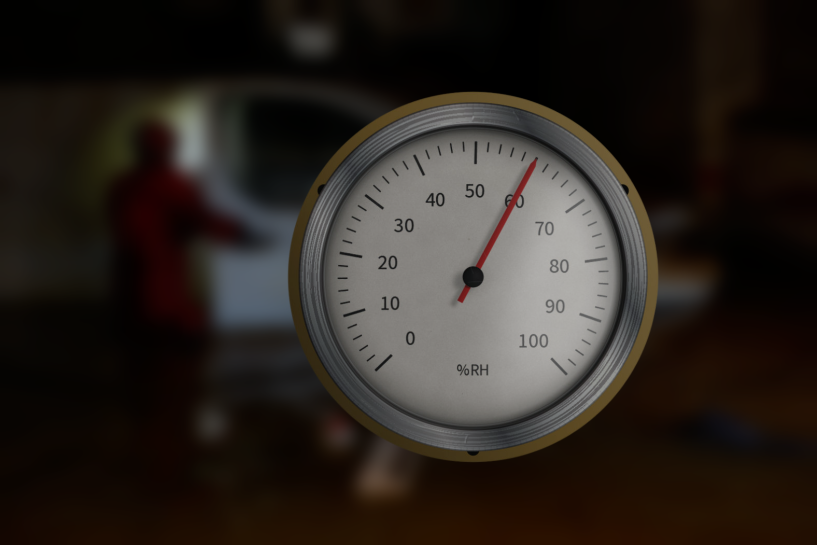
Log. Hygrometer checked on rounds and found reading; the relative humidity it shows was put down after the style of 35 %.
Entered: 60 %
